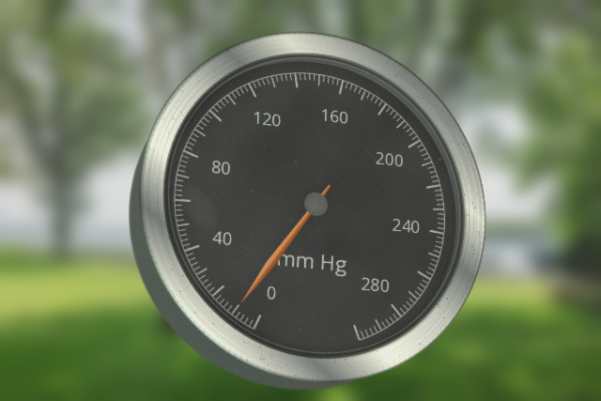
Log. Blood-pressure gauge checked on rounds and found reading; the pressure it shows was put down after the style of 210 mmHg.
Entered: 10 mmHg
